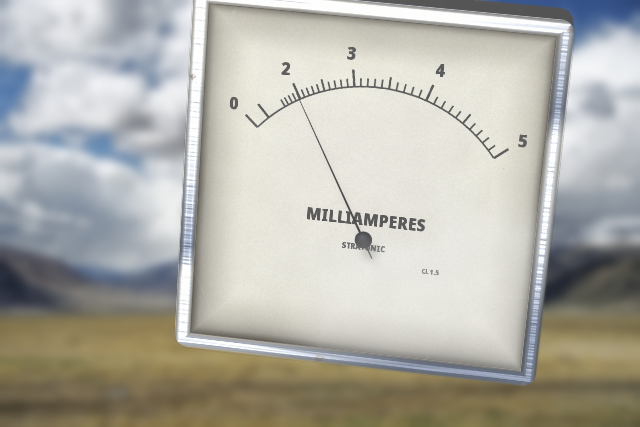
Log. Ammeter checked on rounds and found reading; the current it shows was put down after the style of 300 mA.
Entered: 2 mA
